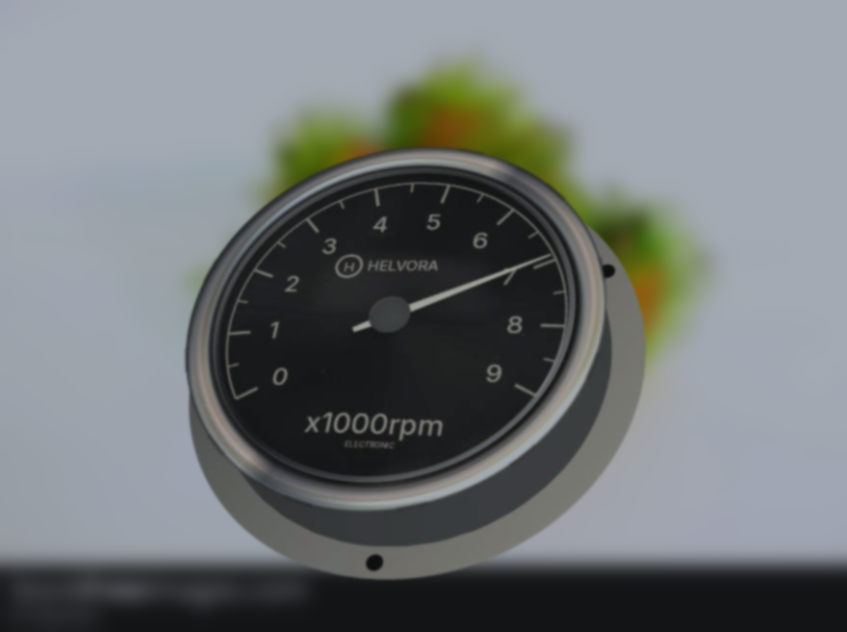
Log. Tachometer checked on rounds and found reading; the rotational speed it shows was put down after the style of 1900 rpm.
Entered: 7000 rpm
